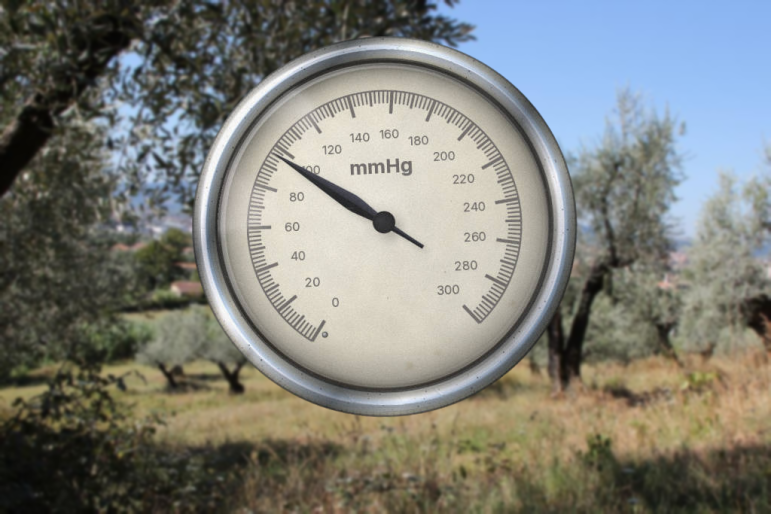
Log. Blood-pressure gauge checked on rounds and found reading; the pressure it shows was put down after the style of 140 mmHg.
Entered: 96 mmHg
